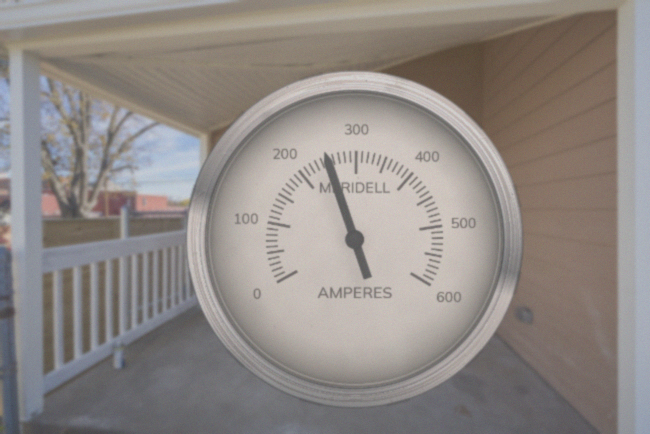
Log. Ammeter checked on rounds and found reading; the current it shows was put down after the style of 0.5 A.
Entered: 250 A
